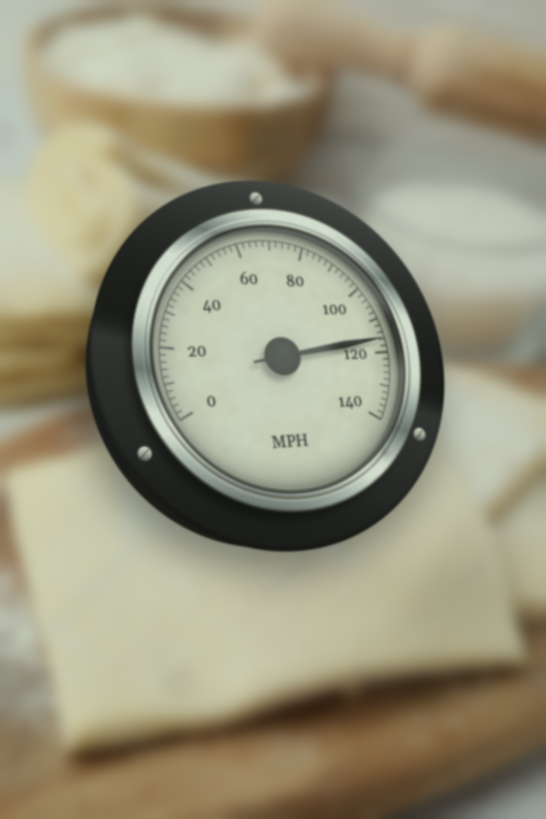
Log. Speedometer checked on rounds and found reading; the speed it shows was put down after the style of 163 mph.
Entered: 116 mph
